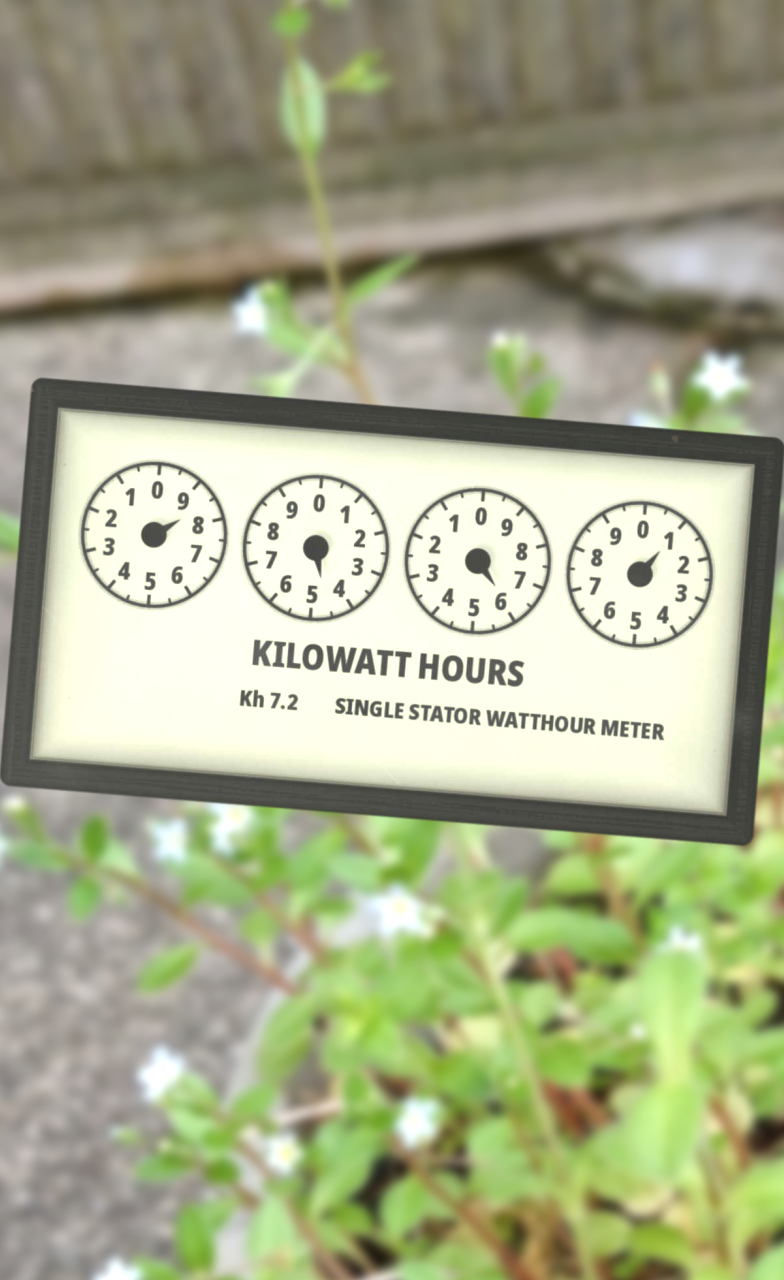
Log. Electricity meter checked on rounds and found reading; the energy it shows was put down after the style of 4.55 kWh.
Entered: 8461 kWh
